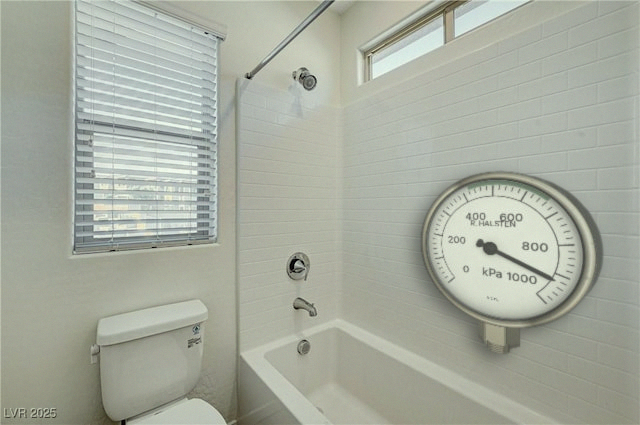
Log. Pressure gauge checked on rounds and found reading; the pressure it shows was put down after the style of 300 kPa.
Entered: 920 kPa
